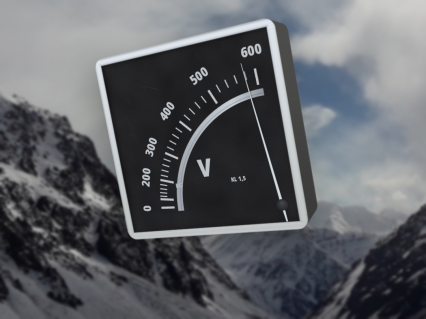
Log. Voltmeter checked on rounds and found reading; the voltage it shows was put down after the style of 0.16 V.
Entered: 580 V
